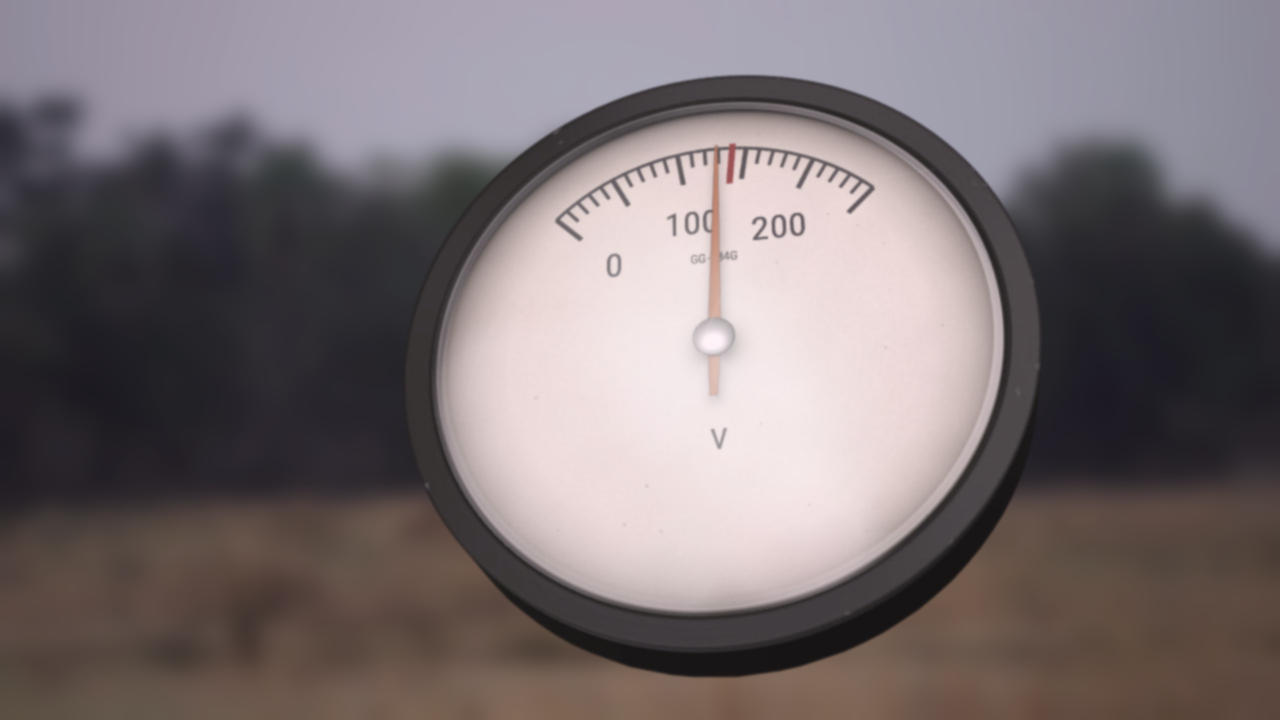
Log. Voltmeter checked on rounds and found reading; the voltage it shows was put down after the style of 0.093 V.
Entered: 130 V
